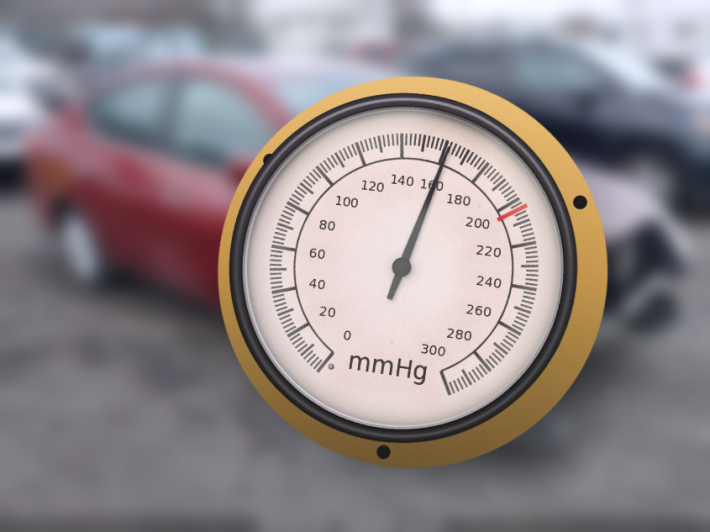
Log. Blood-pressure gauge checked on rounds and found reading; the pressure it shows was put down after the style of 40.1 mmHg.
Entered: 162 mmHg
